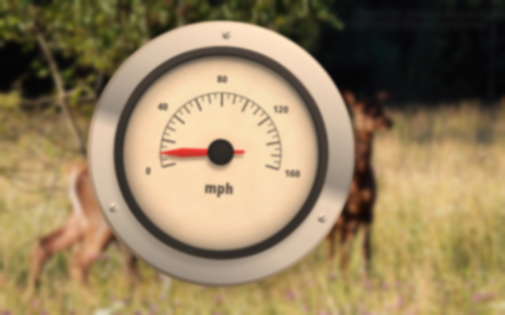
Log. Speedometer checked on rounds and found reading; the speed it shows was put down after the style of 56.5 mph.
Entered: 10 mph
